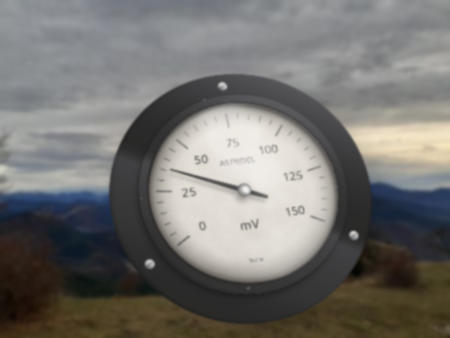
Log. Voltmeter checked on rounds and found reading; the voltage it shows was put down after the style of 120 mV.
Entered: 35 mV
